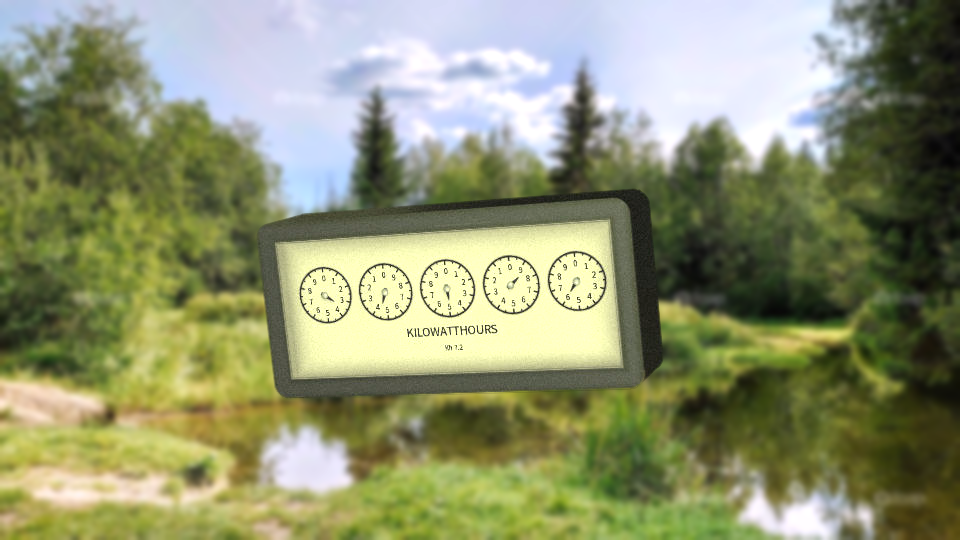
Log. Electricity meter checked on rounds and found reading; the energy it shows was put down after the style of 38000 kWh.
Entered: 34486 kWh
